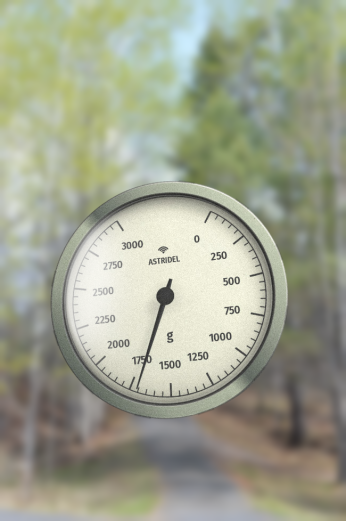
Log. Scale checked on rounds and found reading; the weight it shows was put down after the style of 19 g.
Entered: 1700 g
